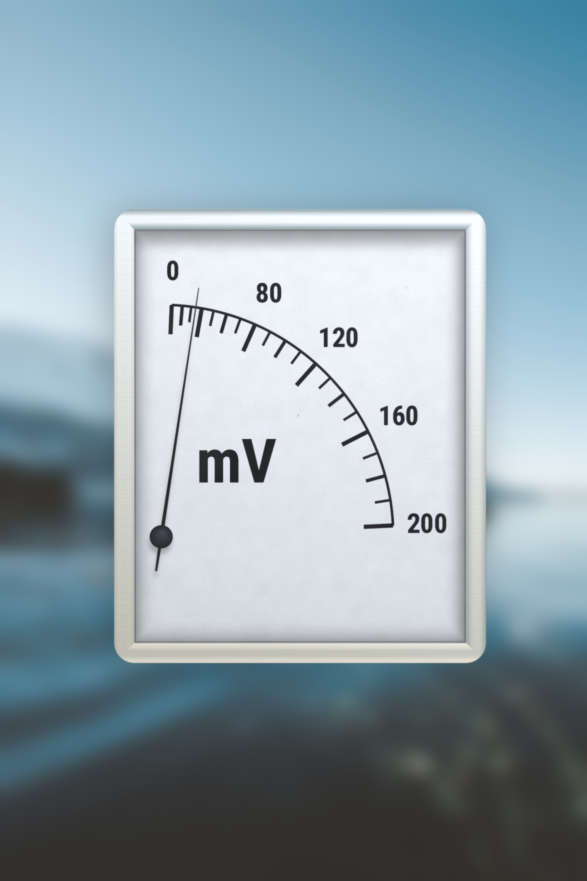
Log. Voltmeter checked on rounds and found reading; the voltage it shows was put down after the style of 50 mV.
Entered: 35 mV
